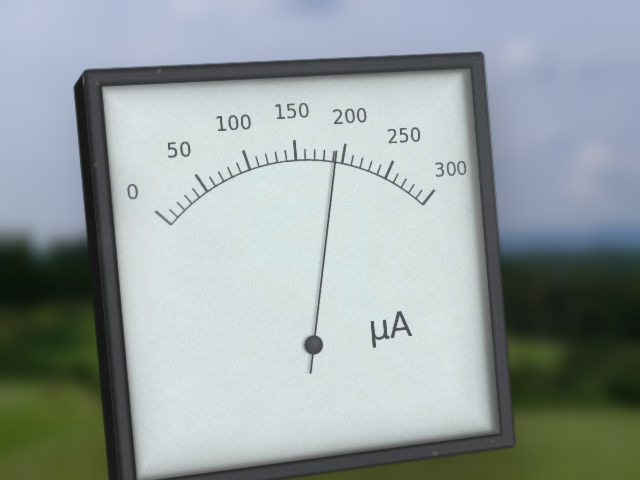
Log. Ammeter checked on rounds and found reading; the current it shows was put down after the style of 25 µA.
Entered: 190 µA
